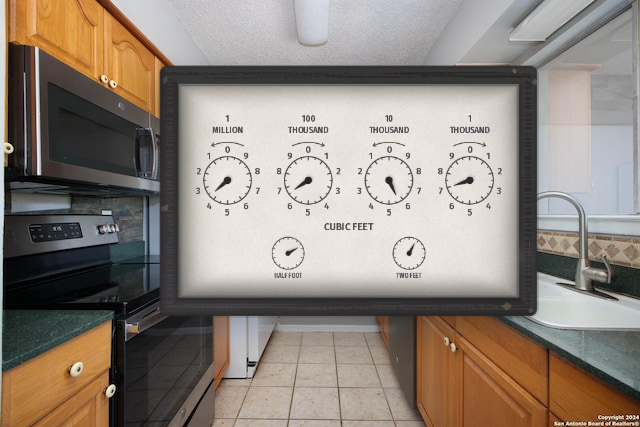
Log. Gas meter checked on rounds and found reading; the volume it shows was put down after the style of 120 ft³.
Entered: 365700 ft³
